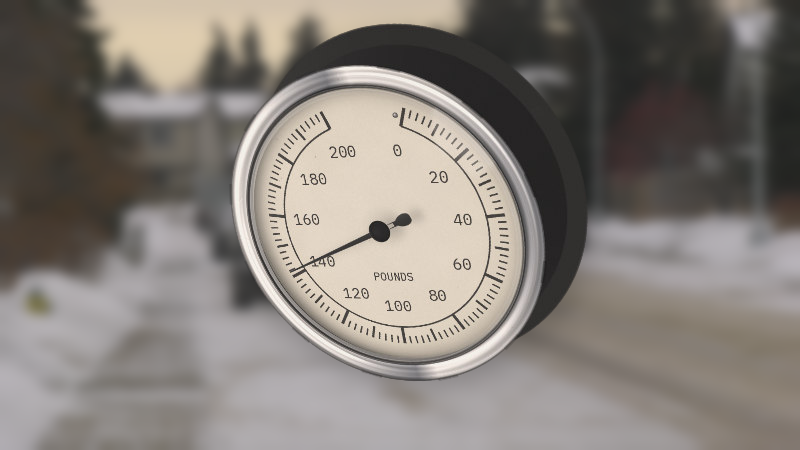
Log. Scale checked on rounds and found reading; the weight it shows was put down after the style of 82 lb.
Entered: 142 lb
